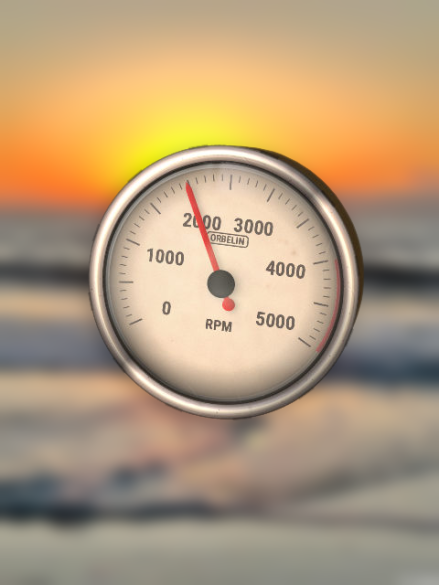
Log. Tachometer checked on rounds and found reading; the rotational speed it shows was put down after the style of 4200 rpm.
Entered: 2000 rpm
